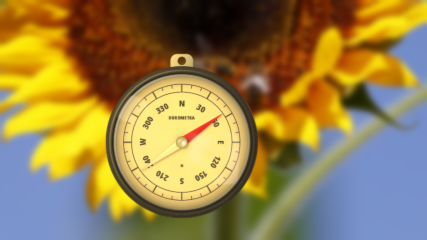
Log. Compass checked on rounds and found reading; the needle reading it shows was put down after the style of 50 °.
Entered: 55 °
